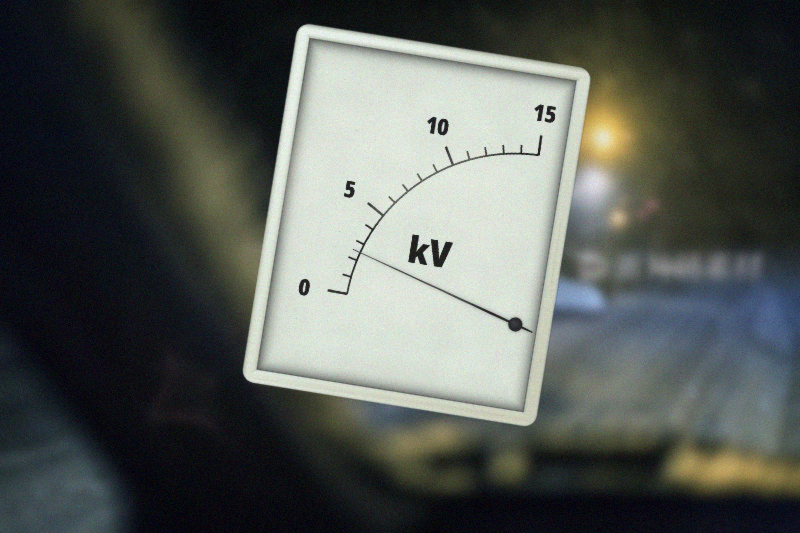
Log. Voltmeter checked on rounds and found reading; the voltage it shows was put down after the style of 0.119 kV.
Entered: 2.5 kV
